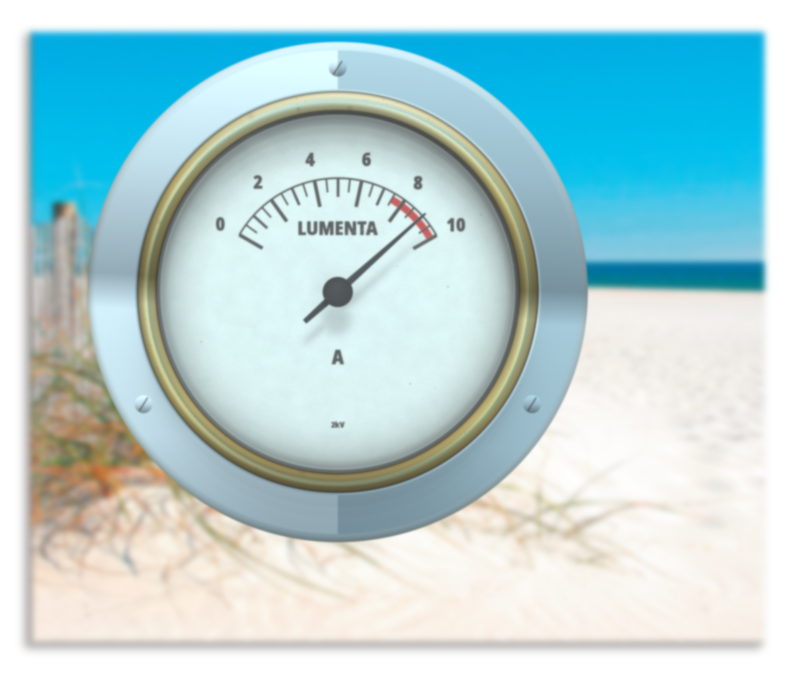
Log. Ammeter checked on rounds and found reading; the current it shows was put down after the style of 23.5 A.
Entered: 9 A
